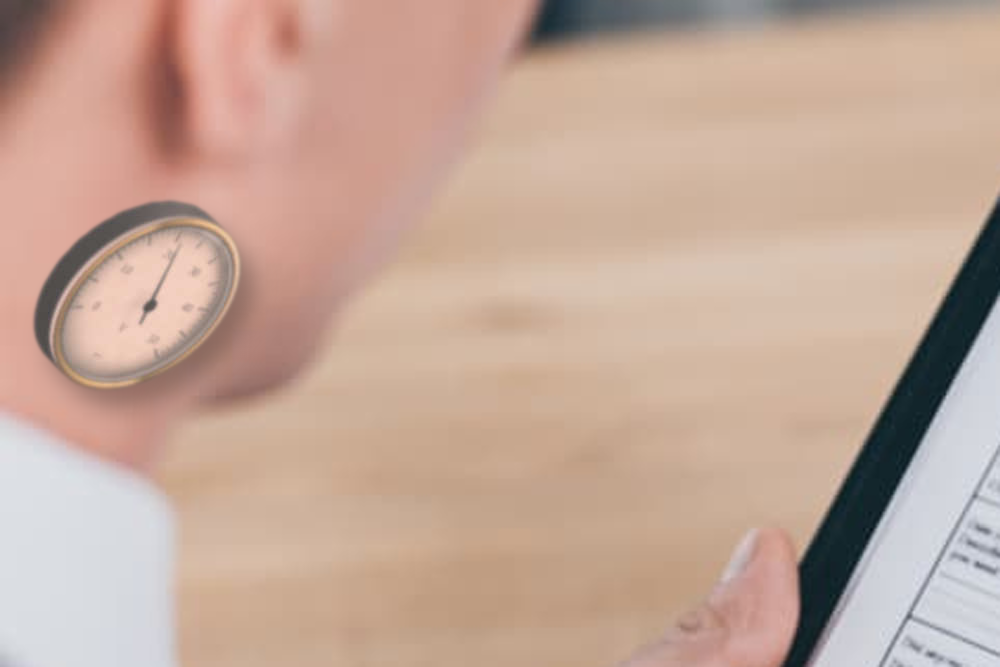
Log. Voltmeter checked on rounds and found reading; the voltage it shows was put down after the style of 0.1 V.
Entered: 20 V
